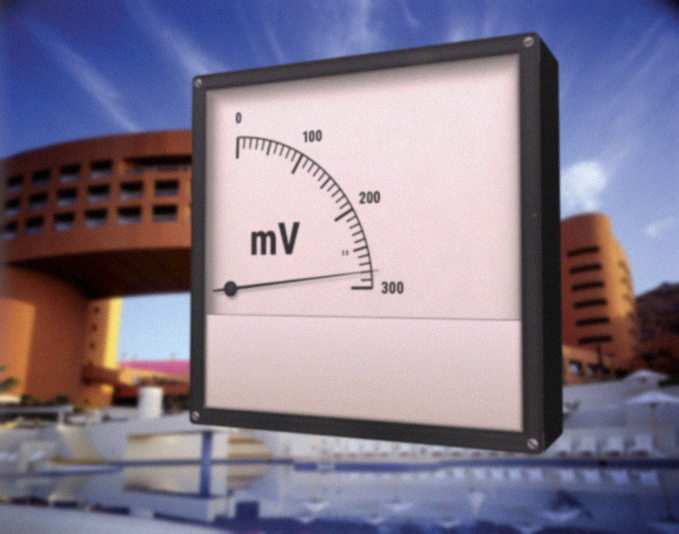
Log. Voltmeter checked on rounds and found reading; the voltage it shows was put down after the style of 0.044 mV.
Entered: 280 mV
